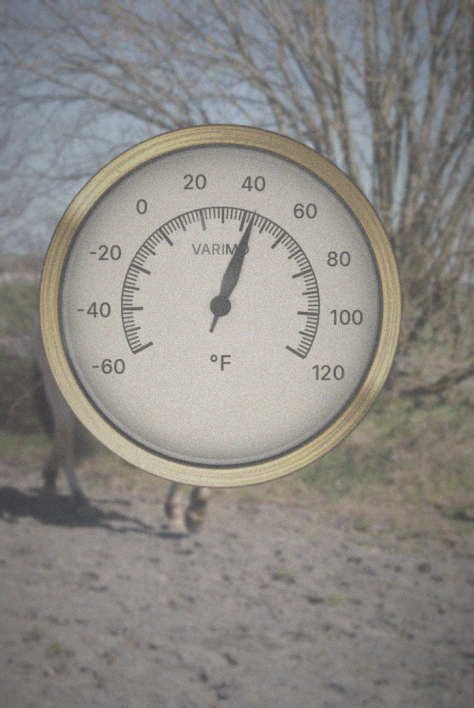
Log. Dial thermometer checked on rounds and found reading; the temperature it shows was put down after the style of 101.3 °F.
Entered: 44 °F
